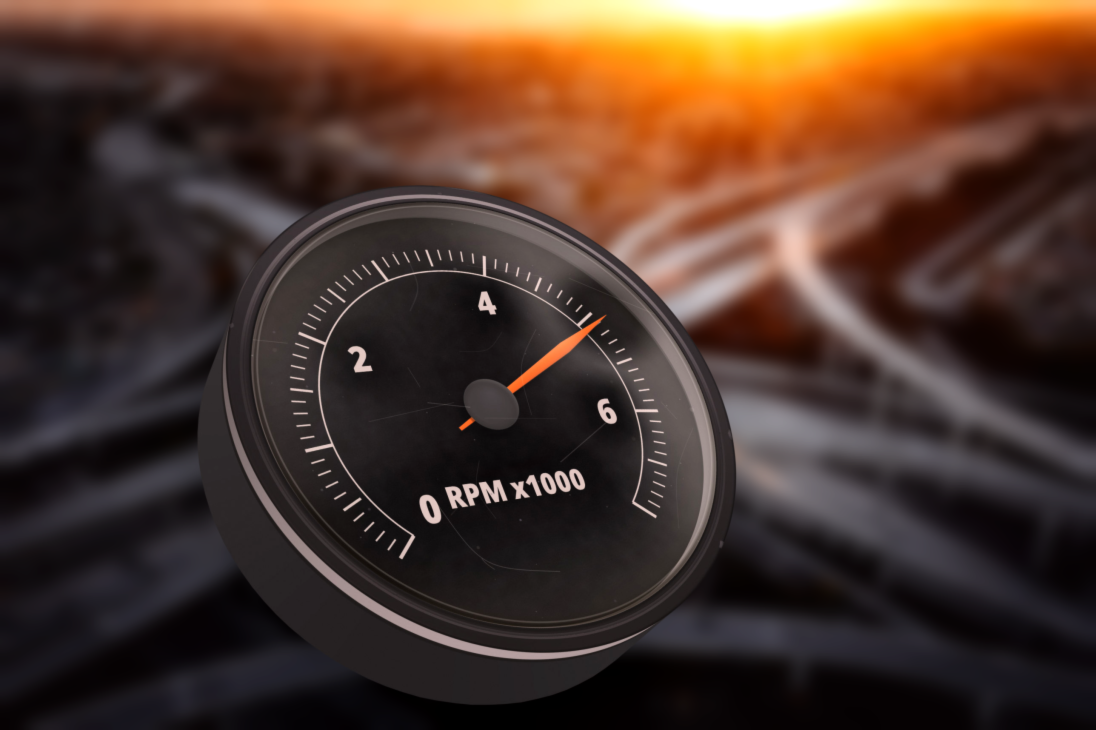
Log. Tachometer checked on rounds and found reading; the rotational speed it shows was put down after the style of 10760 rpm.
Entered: 5100 rpm
